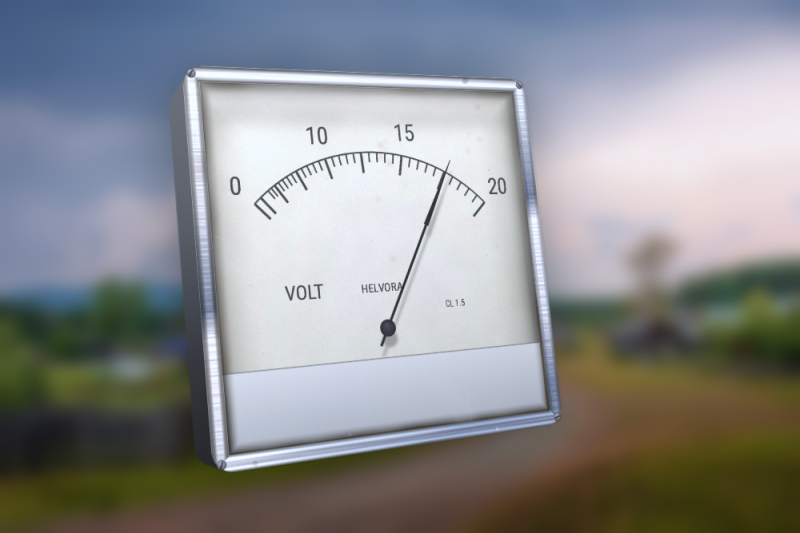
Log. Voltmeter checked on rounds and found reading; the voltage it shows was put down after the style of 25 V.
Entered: 17.5 V
